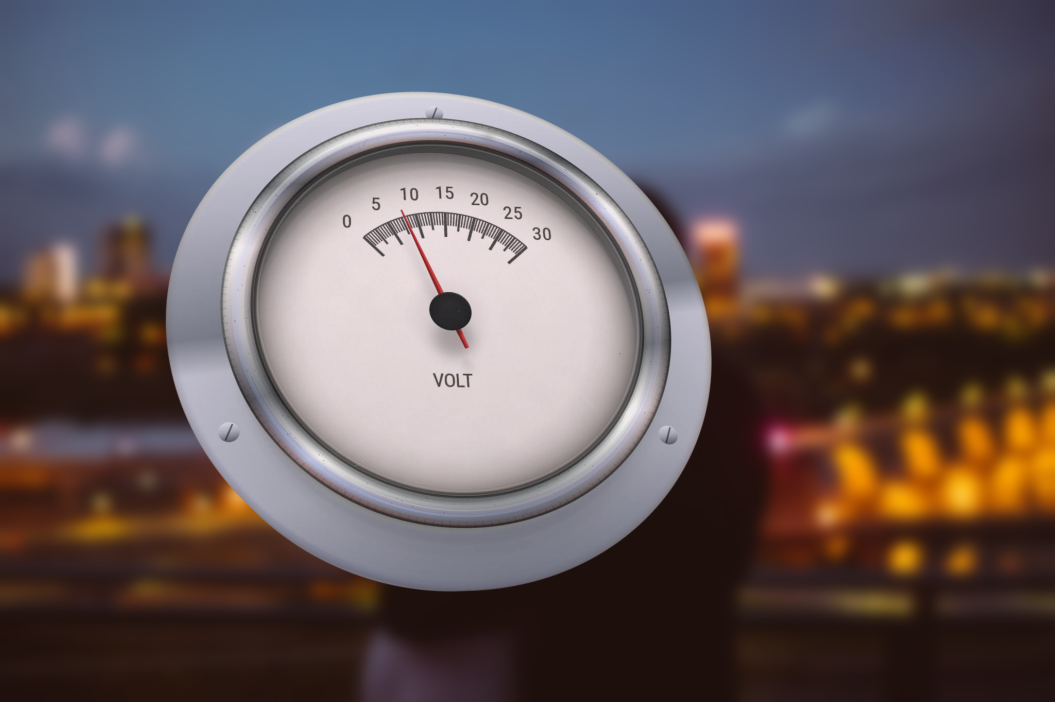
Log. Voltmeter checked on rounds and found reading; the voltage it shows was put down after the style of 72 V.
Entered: 7.5 V
